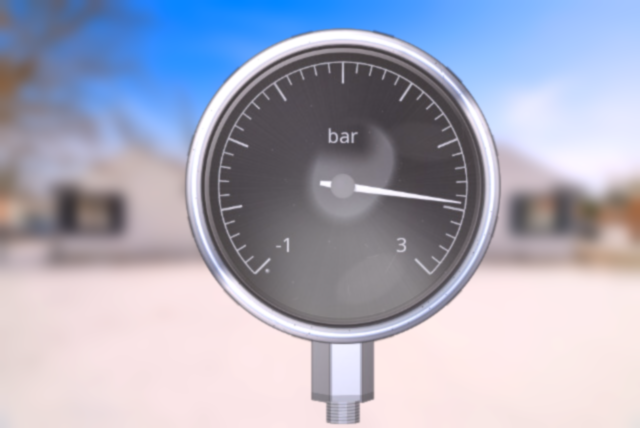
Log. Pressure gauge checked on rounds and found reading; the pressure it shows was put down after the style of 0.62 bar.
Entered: 2.45 bar
